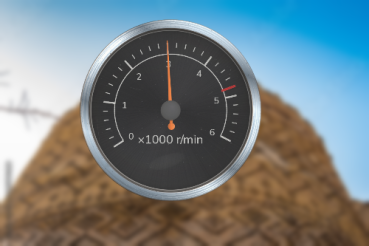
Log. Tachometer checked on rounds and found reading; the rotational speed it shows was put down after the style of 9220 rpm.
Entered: 3000 rpm
